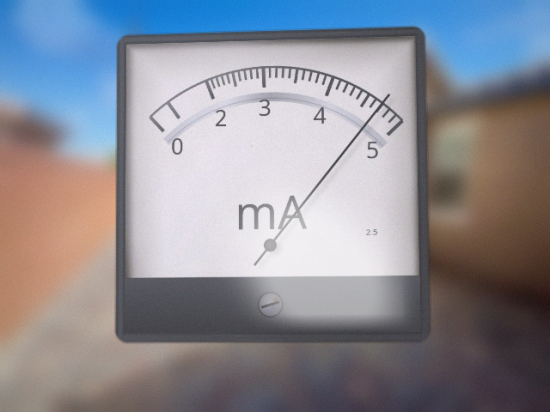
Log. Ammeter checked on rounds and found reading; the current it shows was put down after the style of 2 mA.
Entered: 4.7 mA
